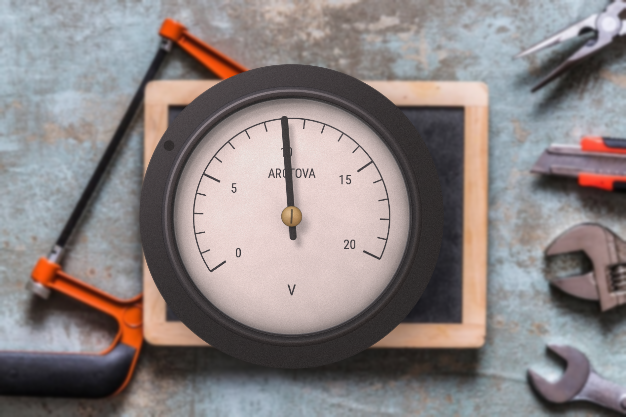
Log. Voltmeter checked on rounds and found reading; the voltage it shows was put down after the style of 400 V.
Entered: 10 V
